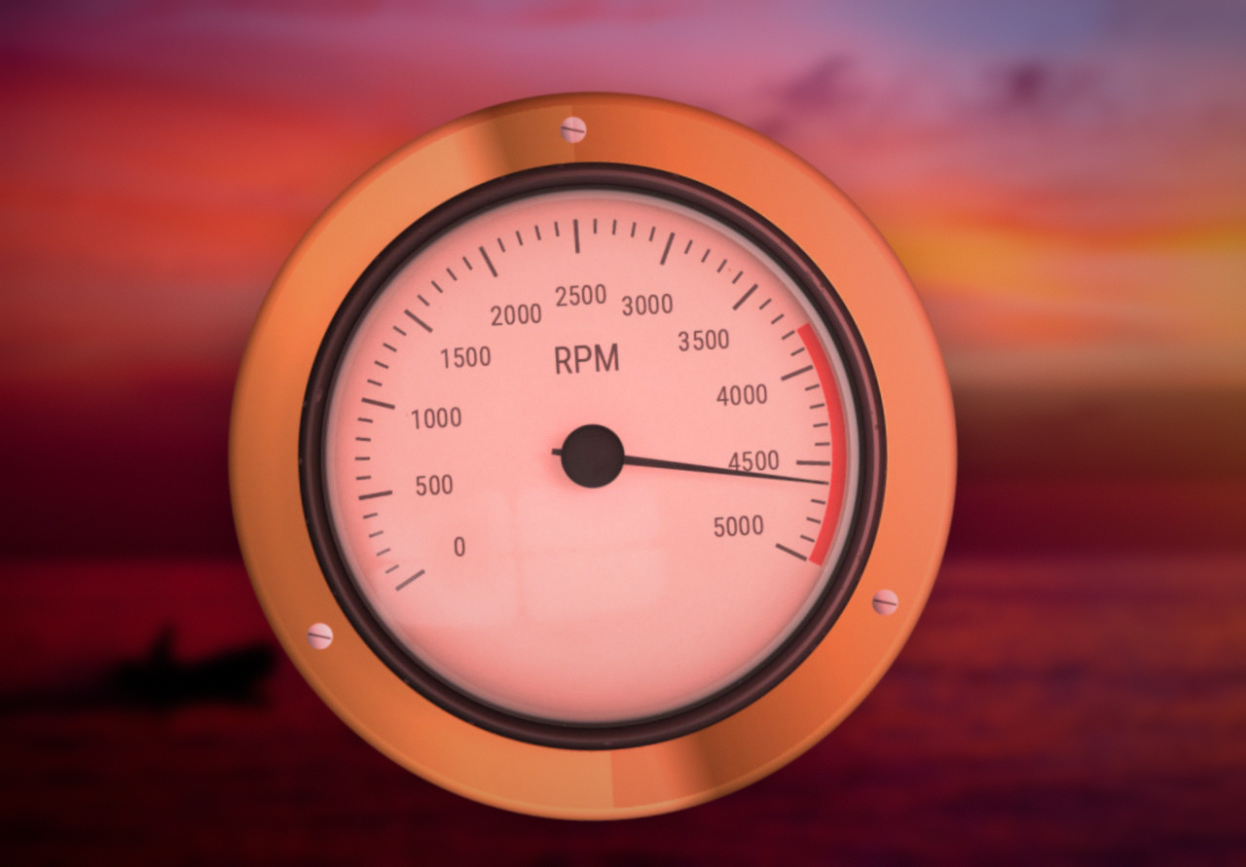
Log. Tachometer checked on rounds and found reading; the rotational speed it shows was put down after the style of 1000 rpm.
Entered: 4600 rpm
